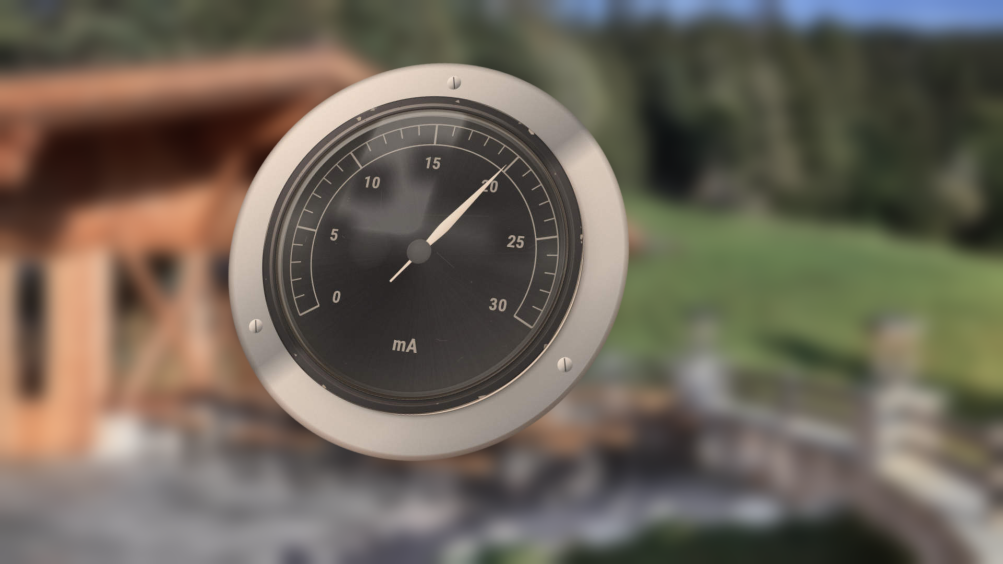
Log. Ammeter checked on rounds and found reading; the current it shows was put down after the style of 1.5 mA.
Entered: 20 mA
